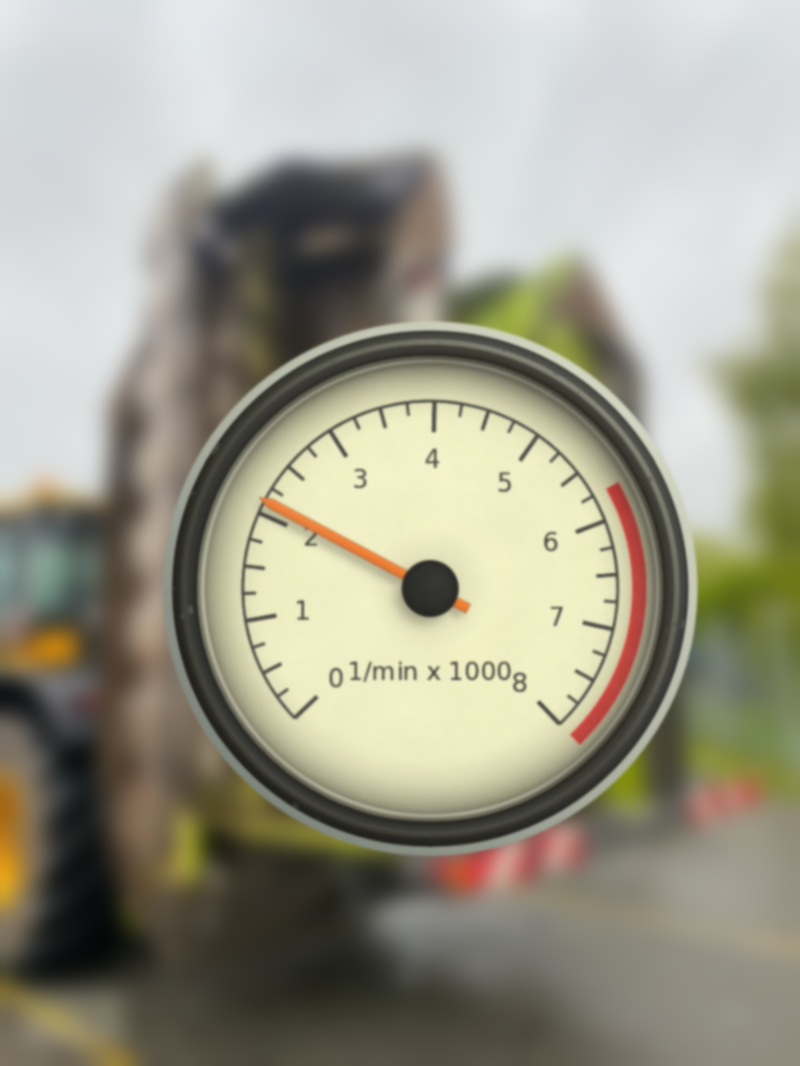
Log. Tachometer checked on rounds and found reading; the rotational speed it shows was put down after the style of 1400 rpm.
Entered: 2125 rpm
